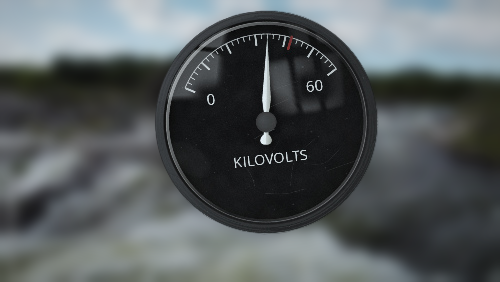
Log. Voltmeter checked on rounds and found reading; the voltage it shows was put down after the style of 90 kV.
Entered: 34 kV
